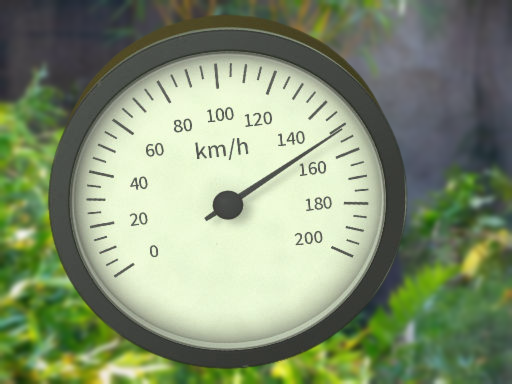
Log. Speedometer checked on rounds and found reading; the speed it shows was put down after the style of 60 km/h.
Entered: 150 km/h
